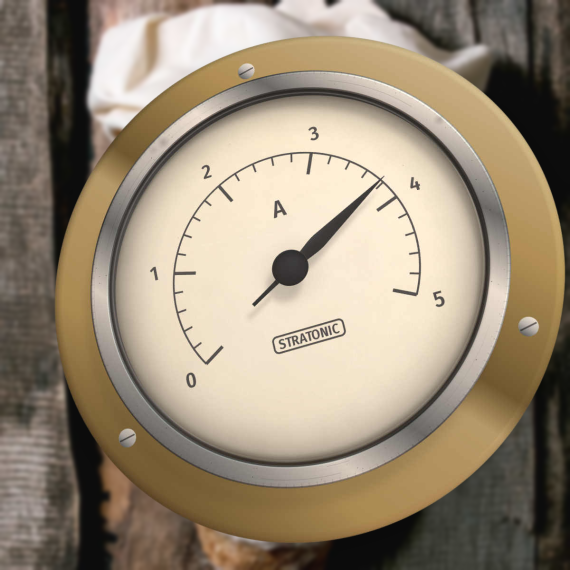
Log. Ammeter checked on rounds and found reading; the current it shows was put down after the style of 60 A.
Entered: 3.8 A
